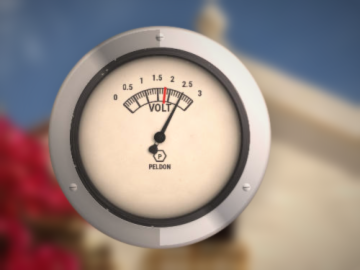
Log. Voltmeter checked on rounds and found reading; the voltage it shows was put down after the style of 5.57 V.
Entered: 2.5 V
